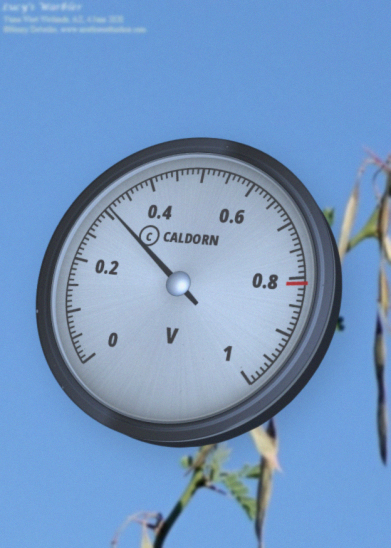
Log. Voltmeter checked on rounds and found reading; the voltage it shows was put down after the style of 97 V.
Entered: 0.31 V
